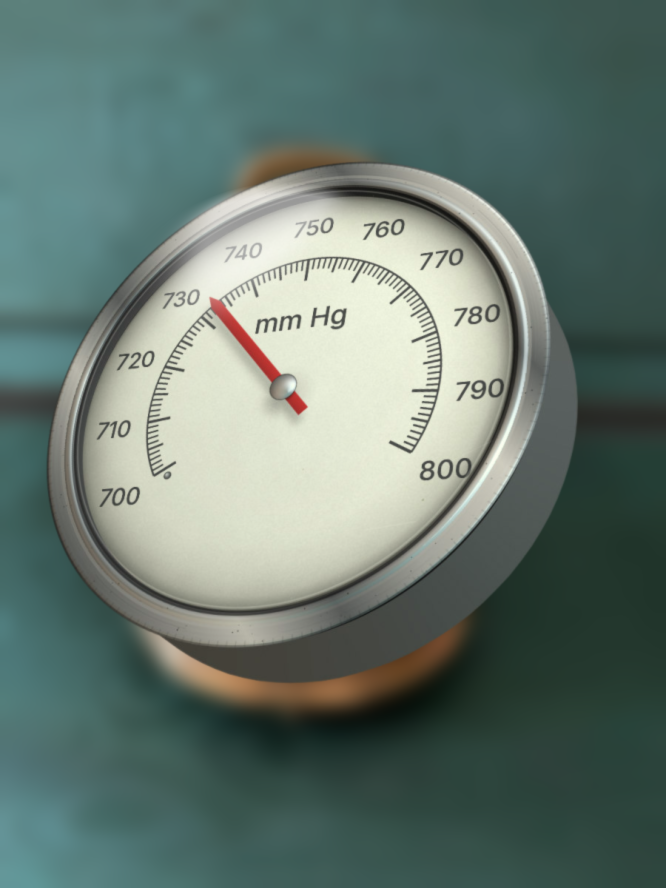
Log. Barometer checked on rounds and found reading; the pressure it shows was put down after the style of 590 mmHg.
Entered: 733 mmHg
